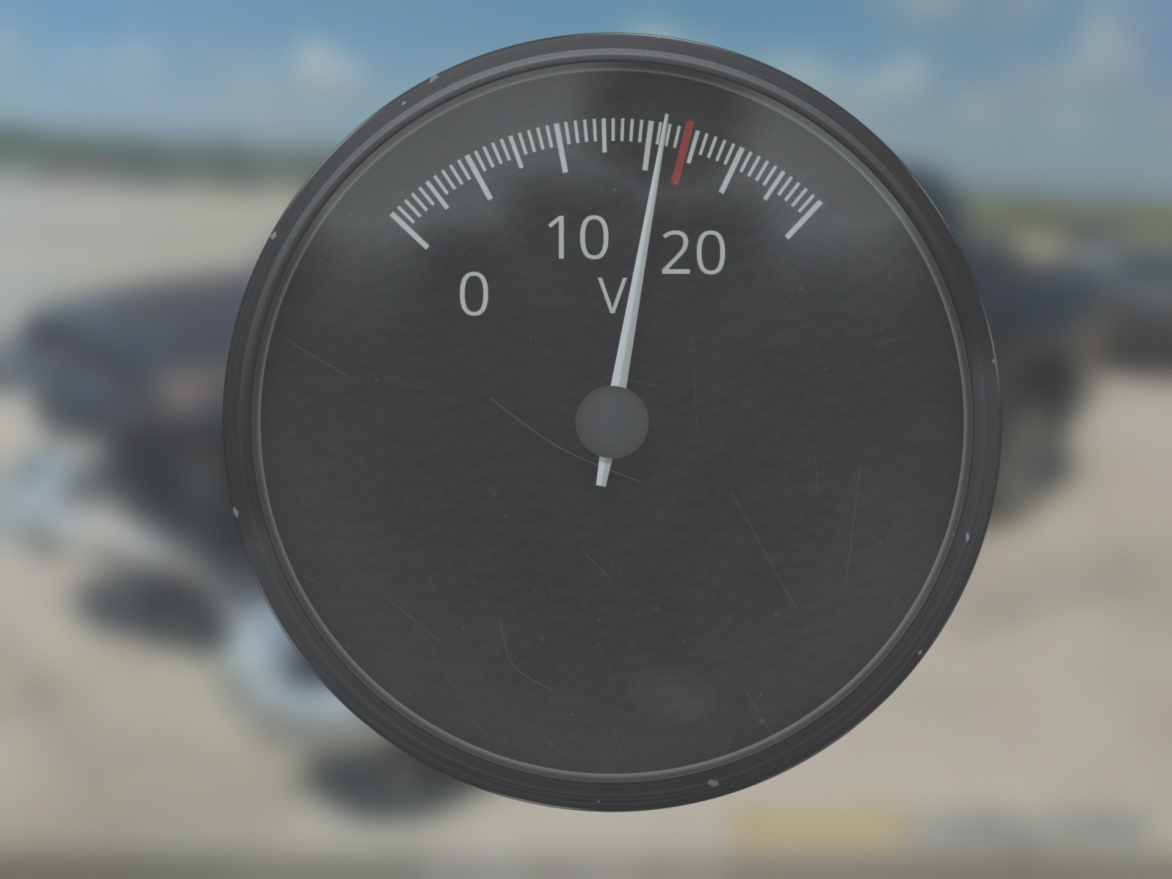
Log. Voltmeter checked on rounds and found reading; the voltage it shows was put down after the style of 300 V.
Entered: 15.75 V
